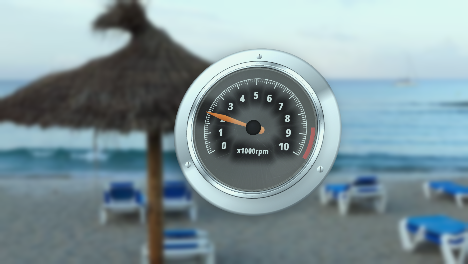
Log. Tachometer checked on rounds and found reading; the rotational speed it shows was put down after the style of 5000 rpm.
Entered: 2000 rpm
